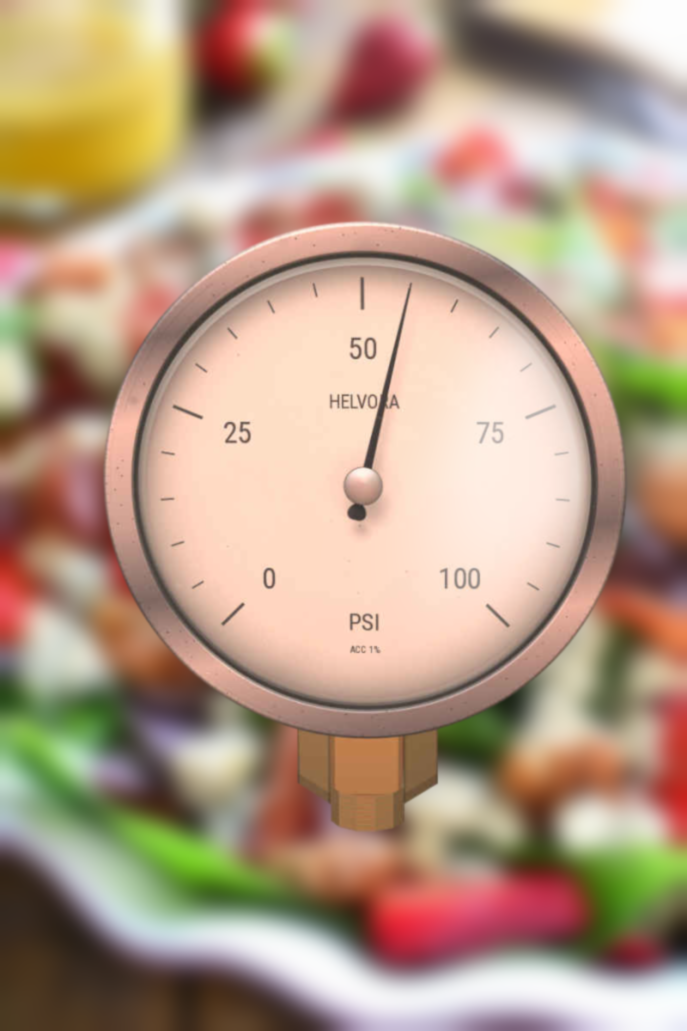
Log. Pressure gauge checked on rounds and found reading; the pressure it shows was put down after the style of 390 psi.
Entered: 55 psi
